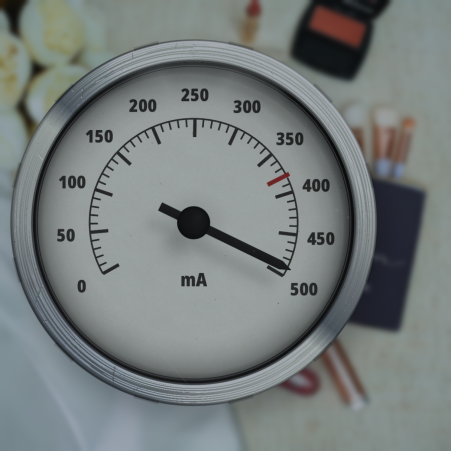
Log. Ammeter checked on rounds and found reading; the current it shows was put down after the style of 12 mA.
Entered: 490 mA
